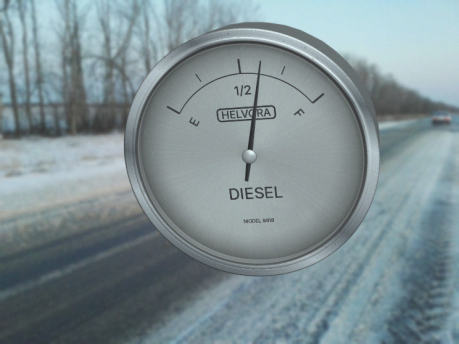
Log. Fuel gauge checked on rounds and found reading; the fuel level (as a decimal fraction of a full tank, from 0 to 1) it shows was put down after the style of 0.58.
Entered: 0.625
